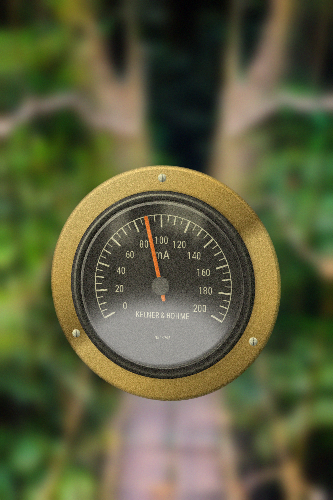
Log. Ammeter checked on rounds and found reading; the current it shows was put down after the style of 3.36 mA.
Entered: 90 mA
